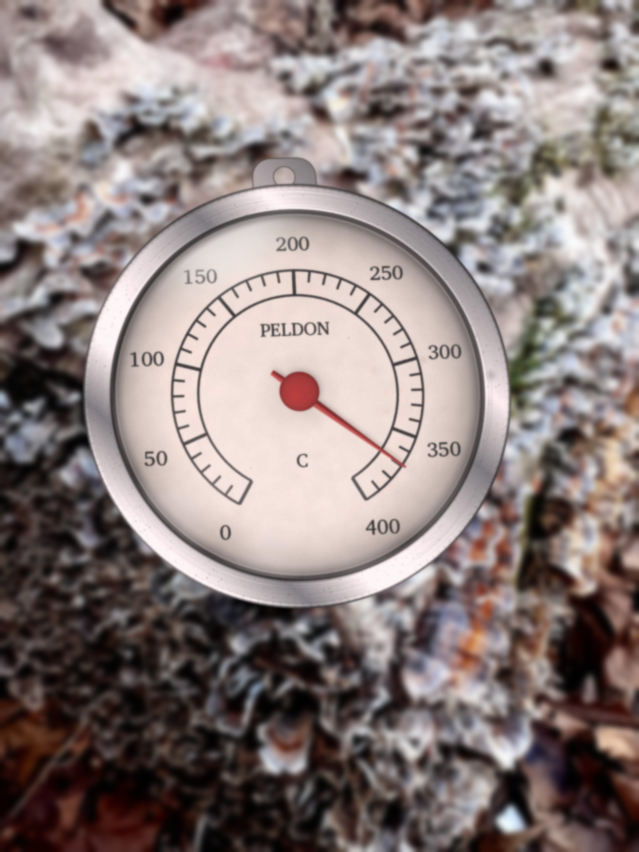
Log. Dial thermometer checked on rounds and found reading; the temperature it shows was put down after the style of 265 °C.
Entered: 370 °C
